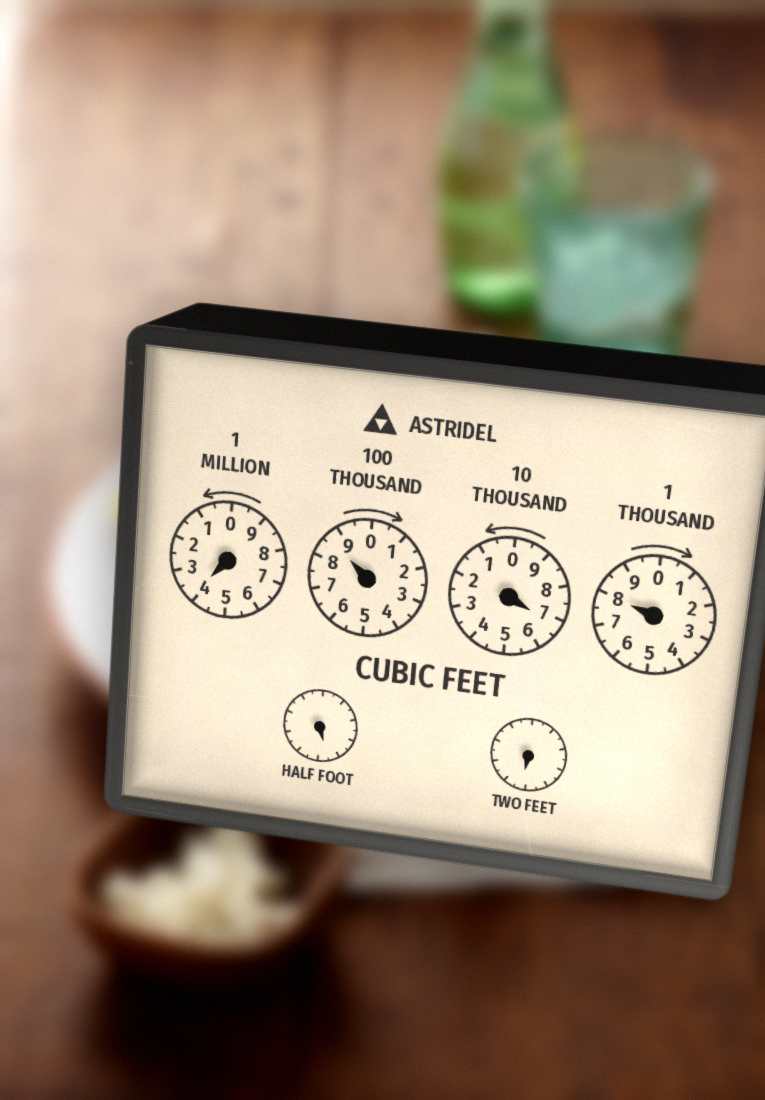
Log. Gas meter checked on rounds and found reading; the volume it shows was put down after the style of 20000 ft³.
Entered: 386800 ft³
